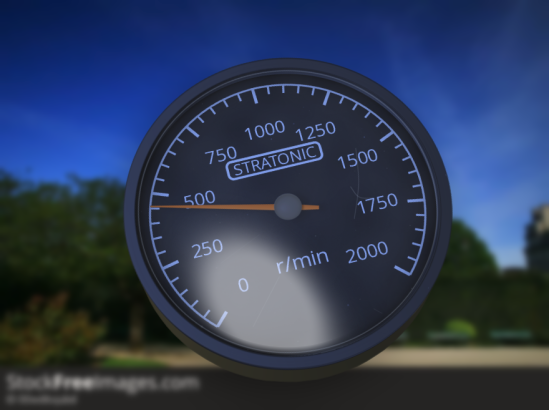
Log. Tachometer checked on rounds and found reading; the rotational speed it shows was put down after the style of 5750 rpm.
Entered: 450 rpm
